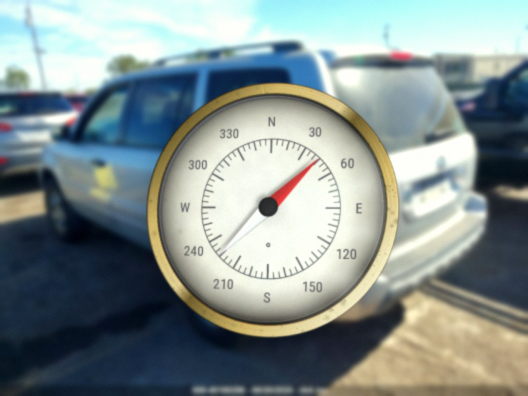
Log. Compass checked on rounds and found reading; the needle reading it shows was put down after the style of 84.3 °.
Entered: 45 °
